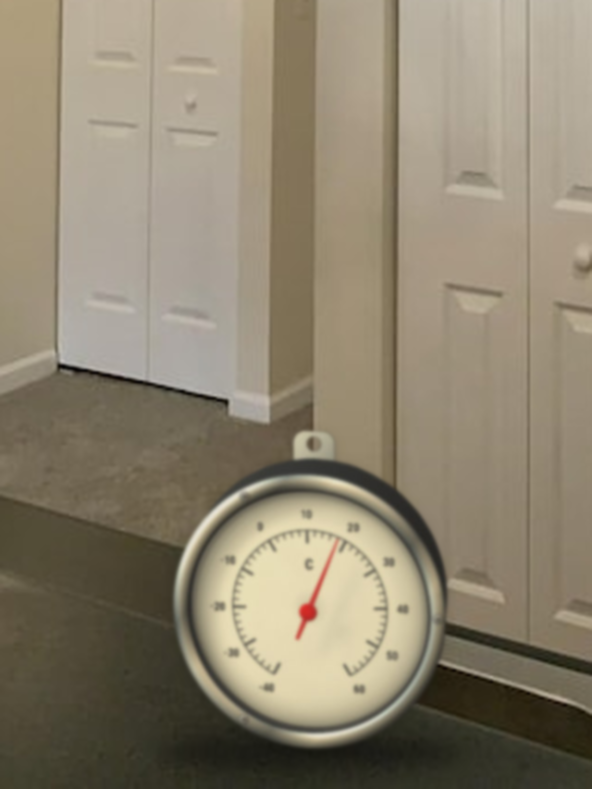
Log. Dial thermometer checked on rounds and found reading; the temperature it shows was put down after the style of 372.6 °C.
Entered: 18 °C
